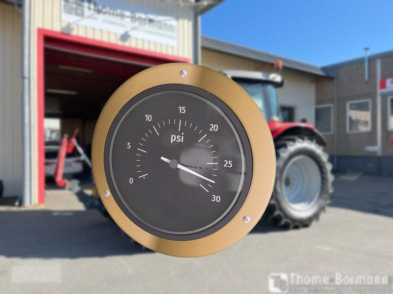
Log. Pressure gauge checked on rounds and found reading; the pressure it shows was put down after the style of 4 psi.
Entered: 28 psi
